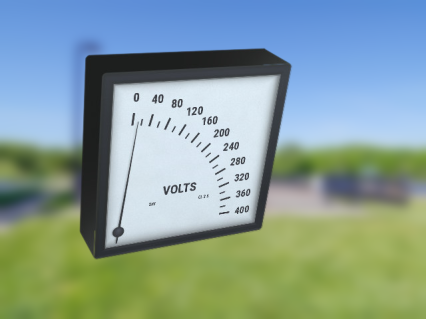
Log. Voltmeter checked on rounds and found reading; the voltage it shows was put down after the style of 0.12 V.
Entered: 10 V
